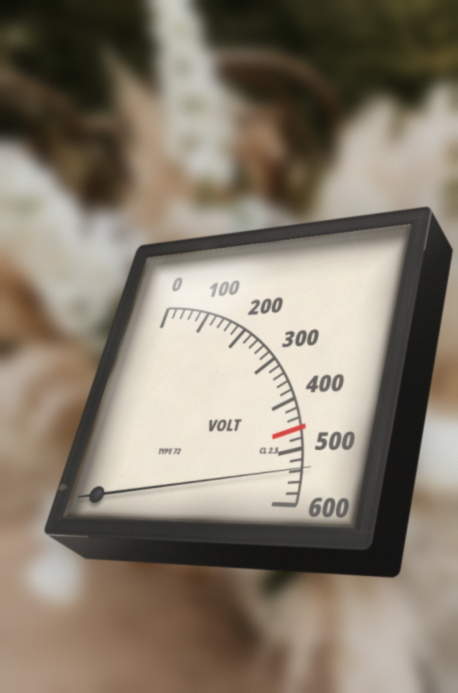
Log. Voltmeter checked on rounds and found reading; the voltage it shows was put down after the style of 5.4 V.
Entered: 540 V
